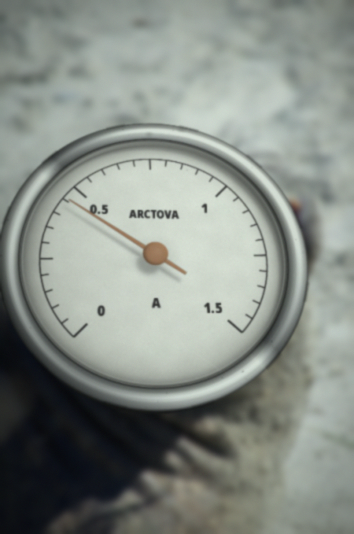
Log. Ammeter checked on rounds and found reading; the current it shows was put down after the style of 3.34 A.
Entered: 0.45 A
